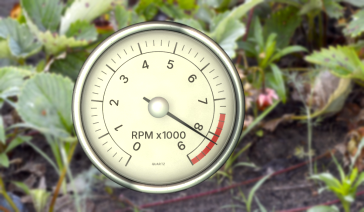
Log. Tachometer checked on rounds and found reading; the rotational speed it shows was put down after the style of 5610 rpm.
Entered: 8200 rpm
